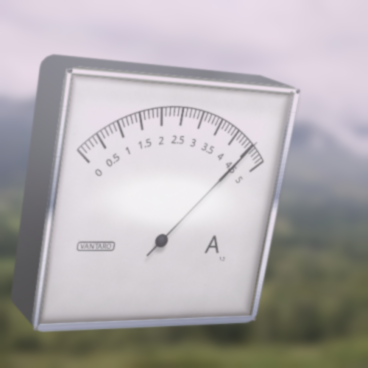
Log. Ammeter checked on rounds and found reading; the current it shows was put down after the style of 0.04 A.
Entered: 4.5 A
